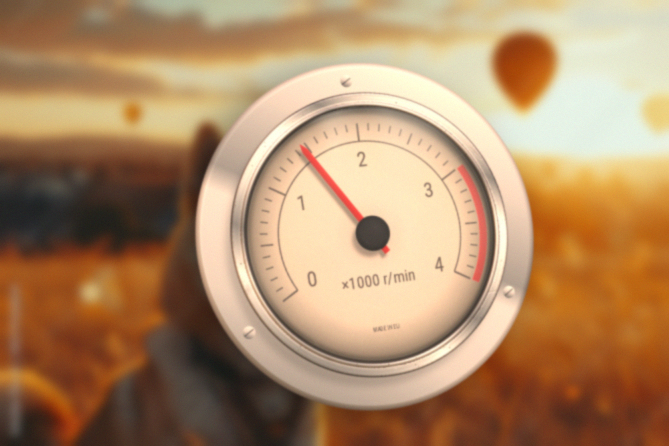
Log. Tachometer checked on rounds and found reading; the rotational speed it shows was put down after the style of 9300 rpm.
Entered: 1450 rpm
